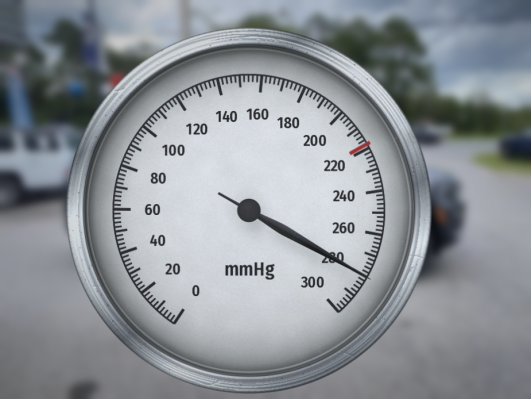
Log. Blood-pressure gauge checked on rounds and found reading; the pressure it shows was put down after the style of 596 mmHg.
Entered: 280 mmHg
